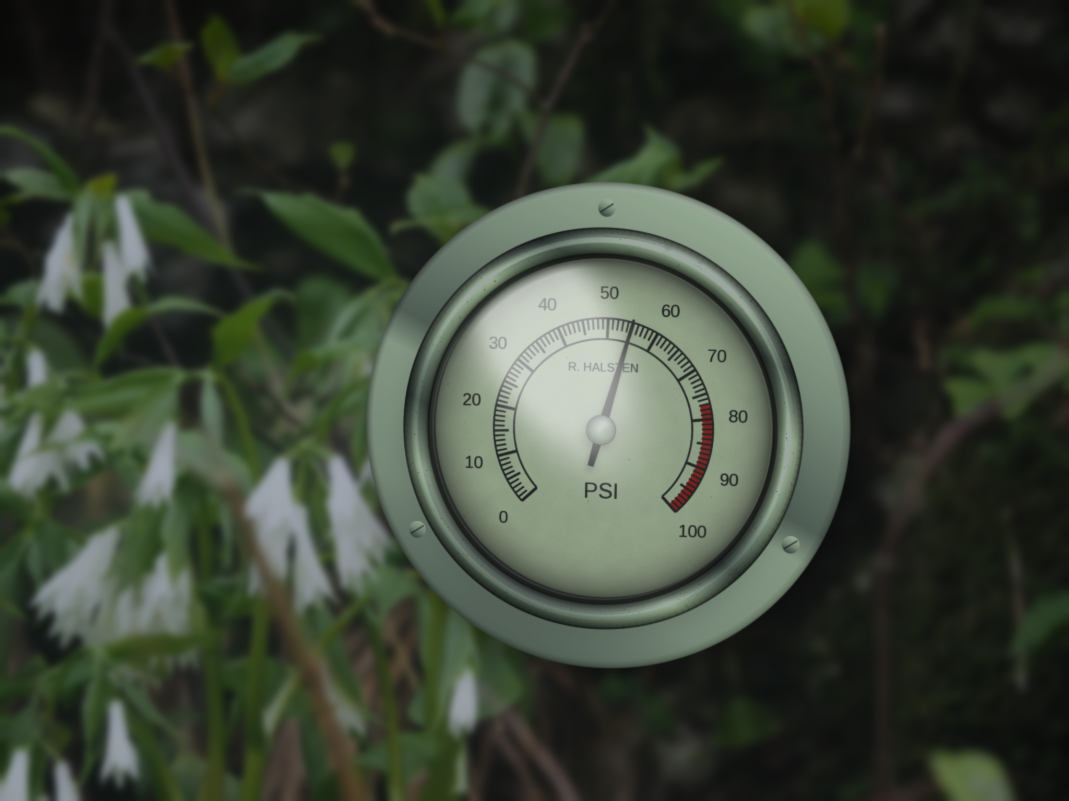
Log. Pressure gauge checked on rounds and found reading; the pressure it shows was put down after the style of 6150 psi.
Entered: 55 psi
